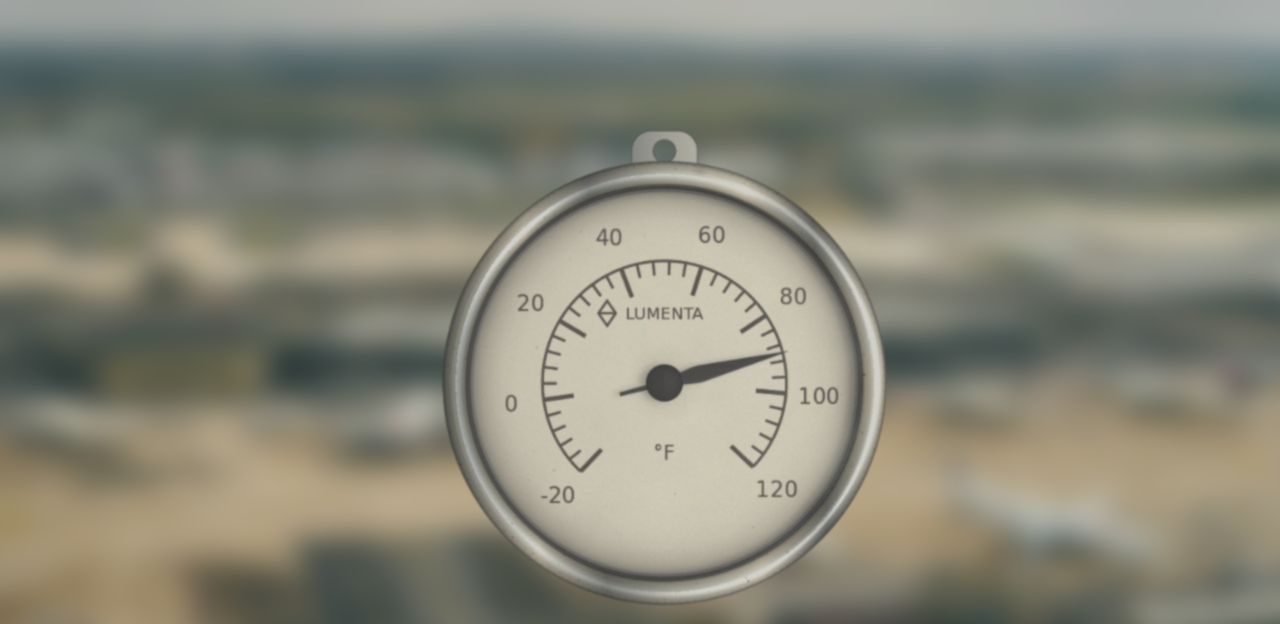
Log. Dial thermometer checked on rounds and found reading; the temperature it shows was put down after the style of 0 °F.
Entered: 90 °F
